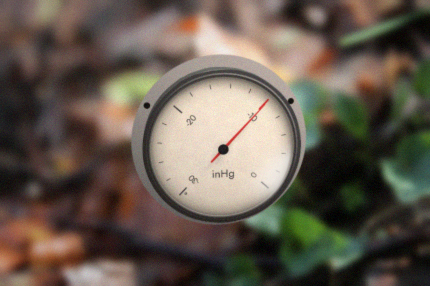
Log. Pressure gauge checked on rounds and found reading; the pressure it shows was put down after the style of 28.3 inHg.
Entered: -10 inHg
